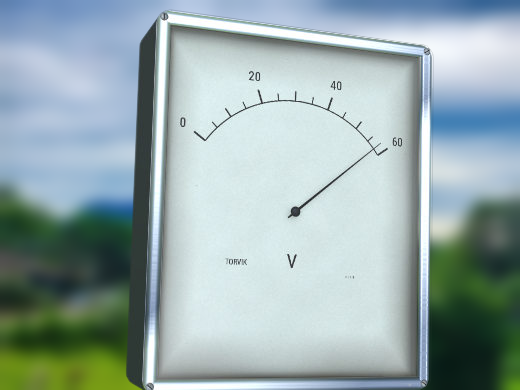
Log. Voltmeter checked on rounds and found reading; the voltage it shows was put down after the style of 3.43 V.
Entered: 57.5 V
